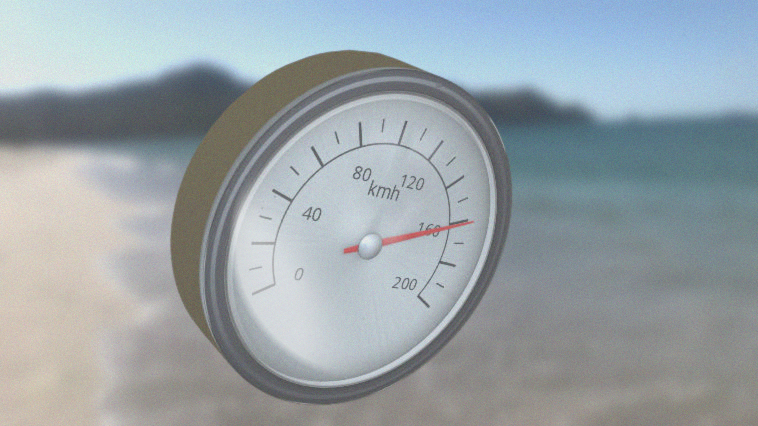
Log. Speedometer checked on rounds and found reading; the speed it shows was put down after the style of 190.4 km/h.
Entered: 160 km/h
